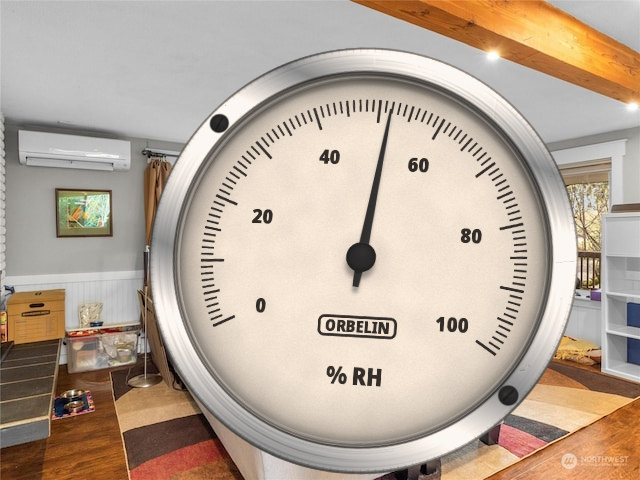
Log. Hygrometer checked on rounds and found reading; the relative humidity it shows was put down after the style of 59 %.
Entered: 52 %
